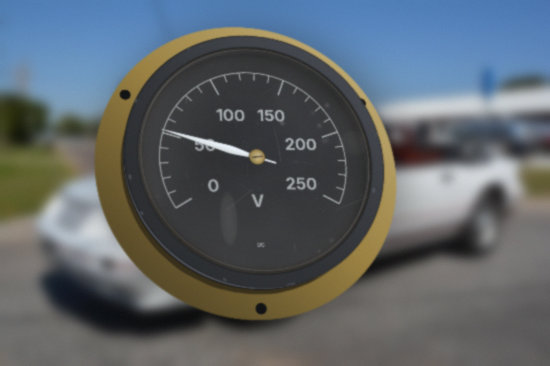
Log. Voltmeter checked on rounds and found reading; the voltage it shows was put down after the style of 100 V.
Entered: 50 V
